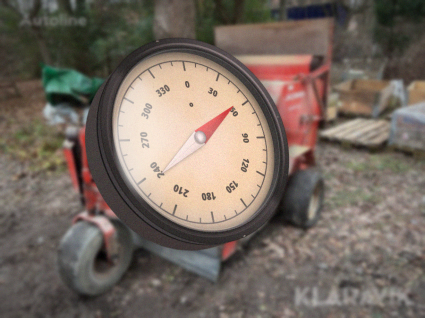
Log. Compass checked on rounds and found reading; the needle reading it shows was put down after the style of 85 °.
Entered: 55 °
